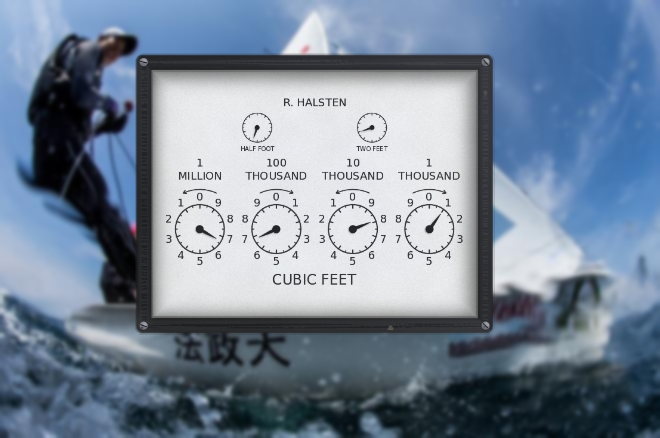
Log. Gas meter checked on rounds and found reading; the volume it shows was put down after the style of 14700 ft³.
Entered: 668100 ft³
